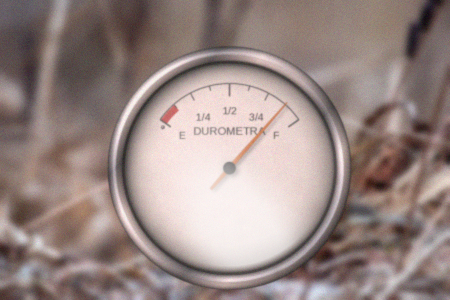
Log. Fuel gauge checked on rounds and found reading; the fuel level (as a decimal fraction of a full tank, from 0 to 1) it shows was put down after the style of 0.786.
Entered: 0.875
